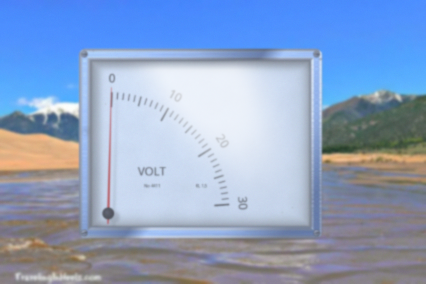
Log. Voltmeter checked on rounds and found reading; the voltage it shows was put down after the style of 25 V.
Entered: 0 V
